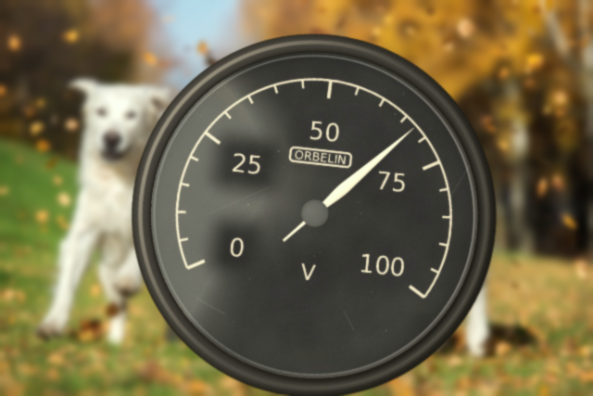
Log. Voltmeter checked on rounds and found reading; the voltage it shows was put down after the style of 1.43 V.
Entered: 67.5 V
